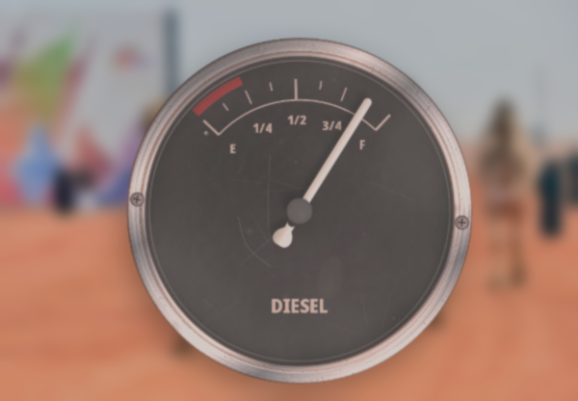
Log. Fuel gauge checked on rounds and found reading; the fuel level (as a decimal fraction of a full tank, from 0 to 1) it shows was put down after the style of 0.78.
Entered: 0.875
